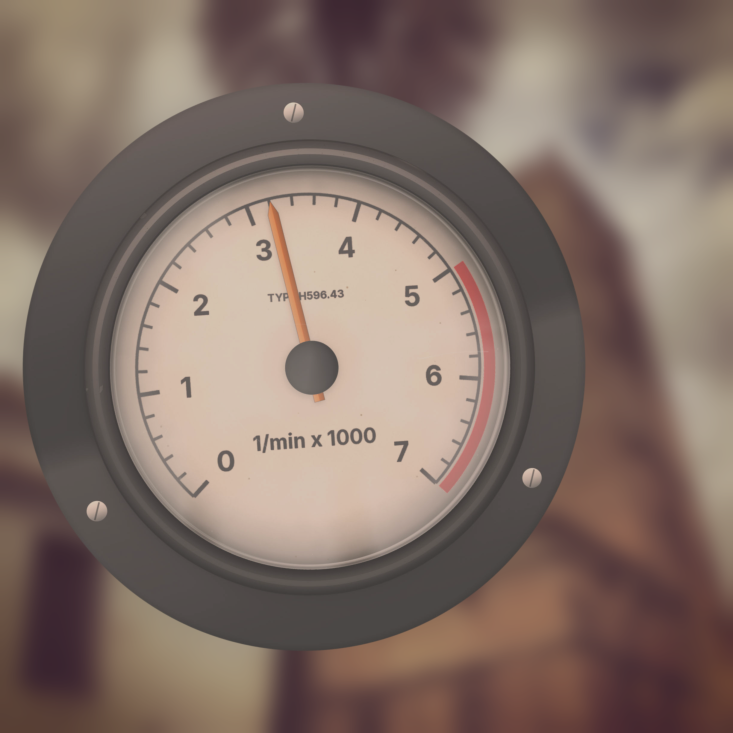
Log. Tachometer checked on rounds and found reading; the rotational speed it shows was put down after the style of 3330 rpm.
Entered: 3200 rpm
